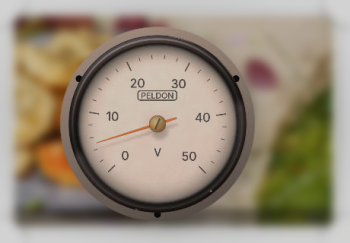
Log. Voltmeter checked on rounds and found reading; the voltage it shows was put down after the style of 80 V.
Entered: 5 V
